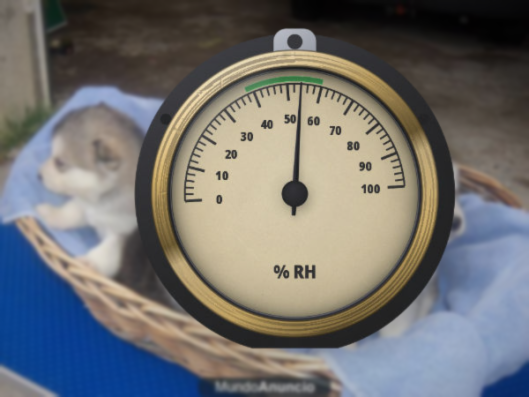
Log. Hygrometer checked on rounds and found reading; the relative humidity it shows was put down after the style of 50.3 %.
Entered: 54 %
